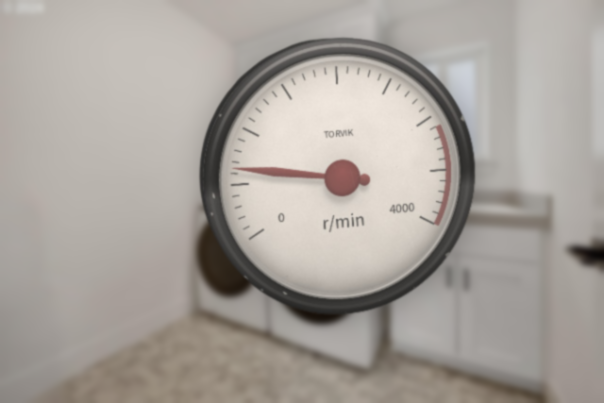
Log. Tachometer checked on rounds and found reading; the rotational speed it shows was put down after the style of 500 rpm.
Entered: 650 rpm
